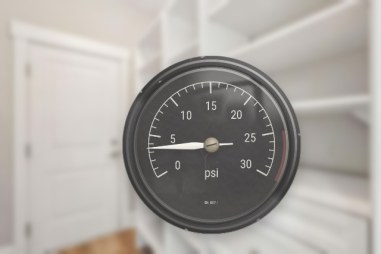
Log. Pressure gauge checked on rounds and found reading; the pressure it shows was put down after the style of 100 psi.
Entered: 3.5 psi
